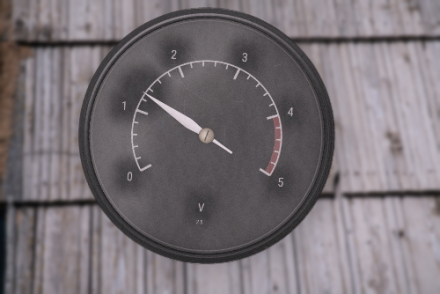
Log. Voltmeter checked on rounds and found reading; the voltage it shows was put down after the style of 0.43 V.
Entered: 1.3 V
